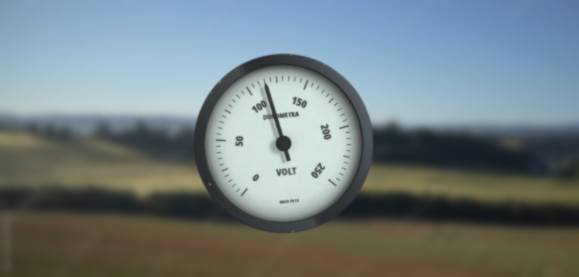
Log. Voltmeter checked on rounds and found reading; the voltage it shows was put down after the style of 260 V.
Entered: 115 V
